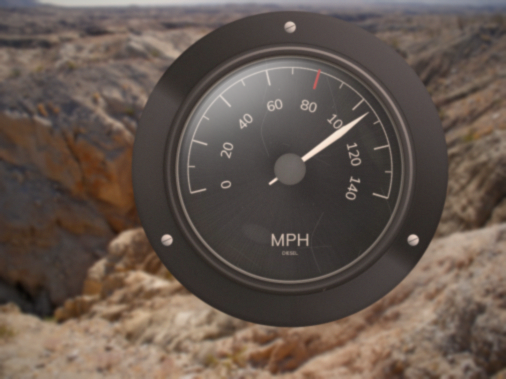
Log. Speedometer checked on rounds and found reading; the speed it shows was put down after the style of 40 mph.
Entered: 105 mph
